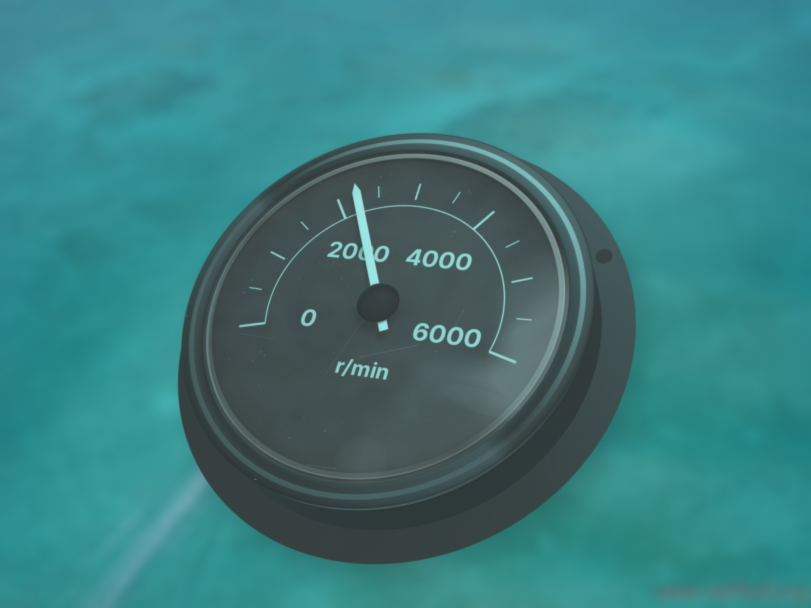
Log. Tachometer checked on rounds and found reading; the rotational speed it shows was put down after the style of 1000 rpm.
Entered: 2250 rpm
